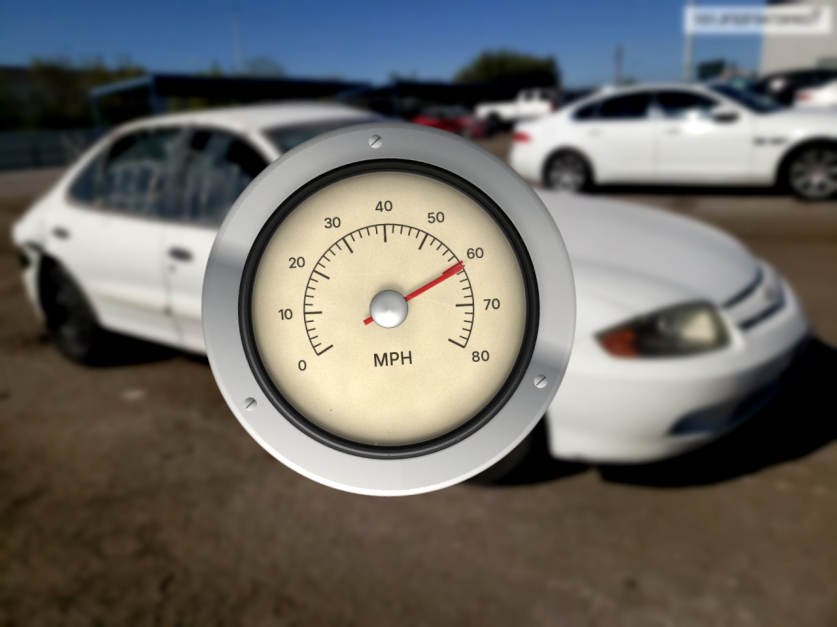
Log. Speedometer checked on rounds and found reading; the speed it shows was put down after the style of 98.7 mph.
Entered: 61 mph
